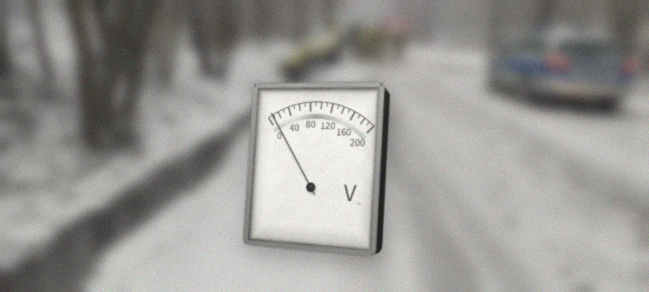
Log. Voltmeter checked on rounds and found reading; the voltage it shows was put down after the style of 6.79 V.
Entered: 10 V
